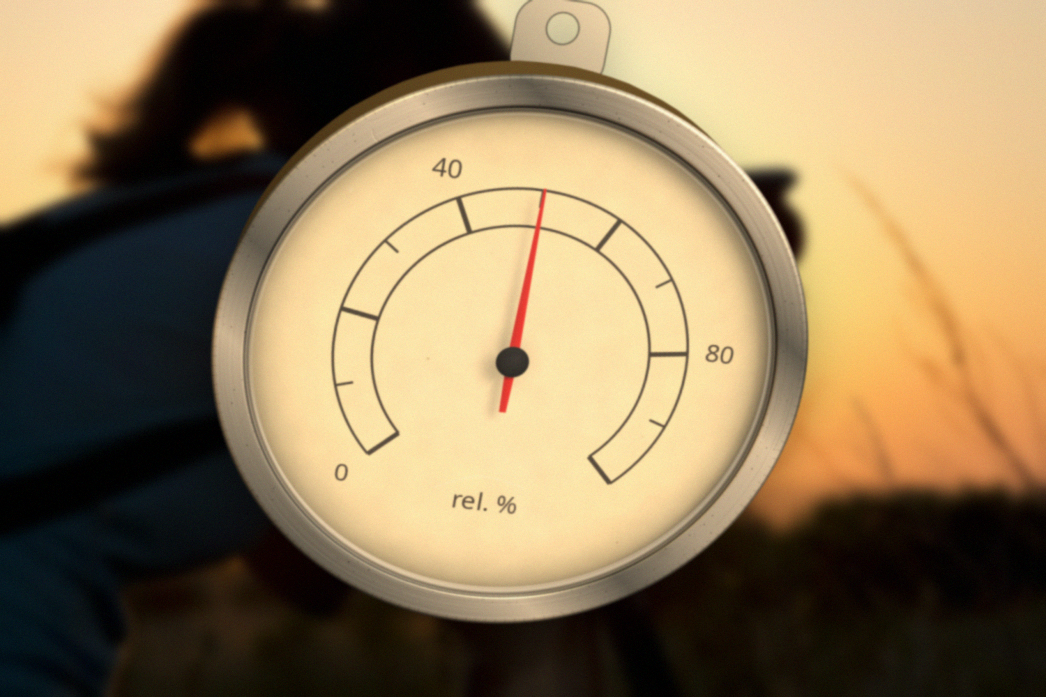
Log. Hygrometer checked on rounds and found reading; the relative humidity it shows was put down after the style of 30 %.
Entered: 50 %
